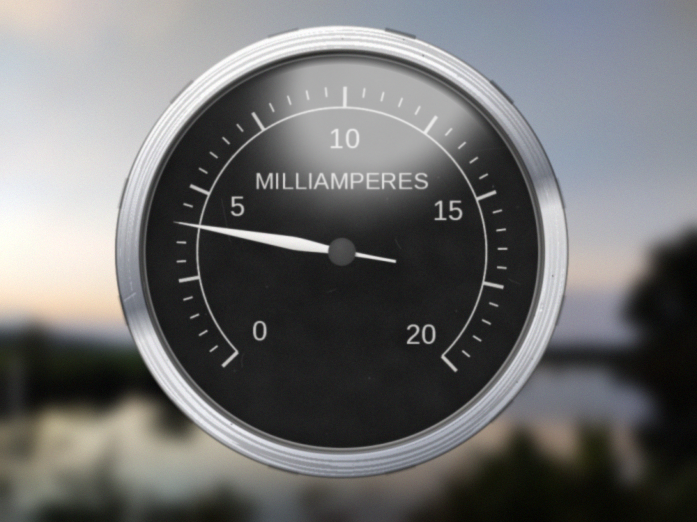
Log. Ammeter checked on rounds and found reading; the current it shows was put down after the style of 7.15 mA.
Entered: 4 mA
